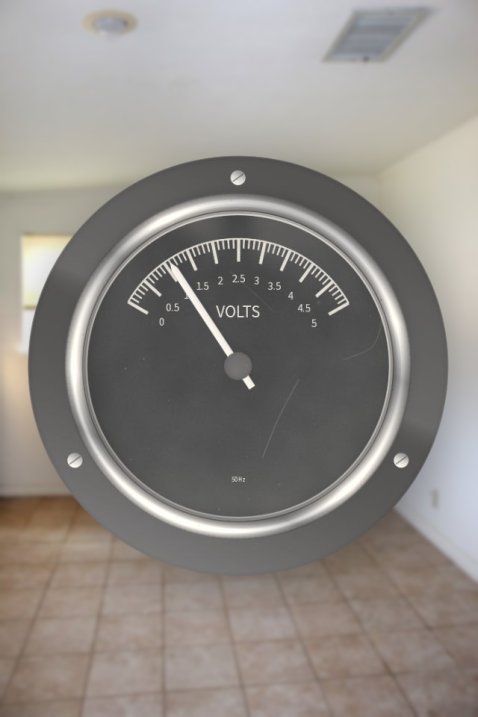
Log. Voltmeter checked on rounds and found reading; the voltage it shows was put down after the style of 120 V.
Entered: 1.1 V
